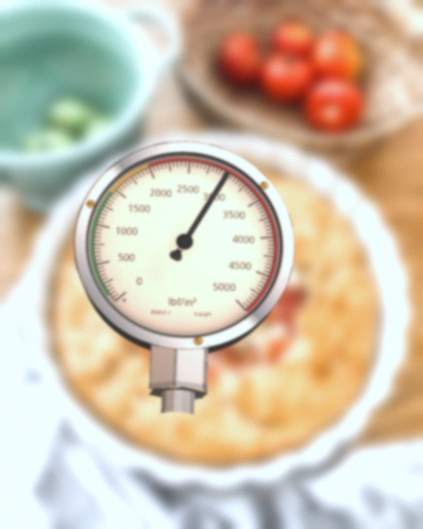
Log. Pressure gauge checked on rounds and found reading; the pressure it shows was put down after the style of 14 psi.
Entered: 3000 psi
